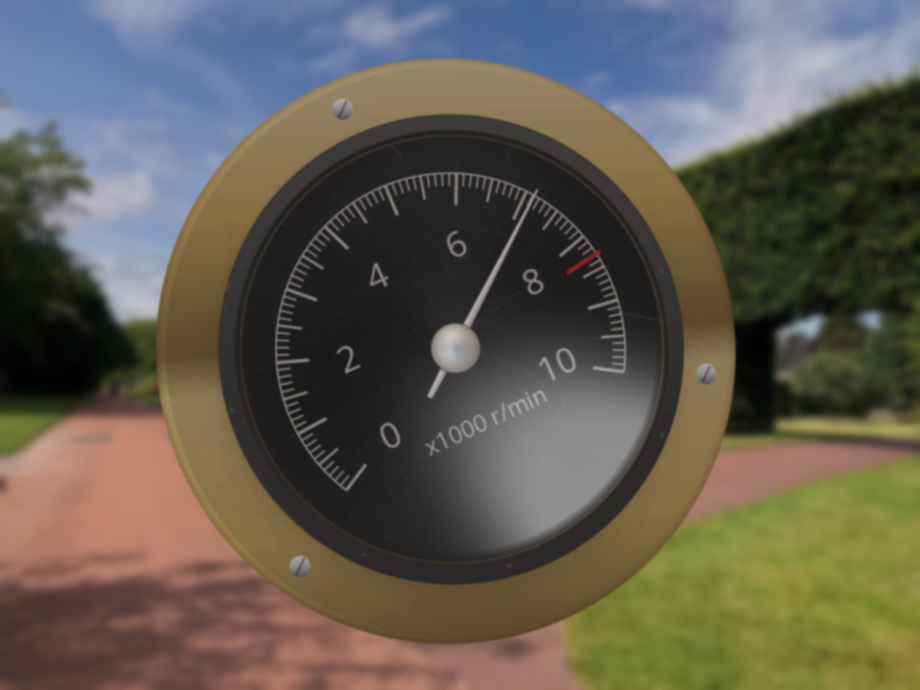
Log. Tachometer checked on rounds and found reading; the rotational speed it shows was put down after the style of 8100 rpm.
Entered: 7100 rpm
